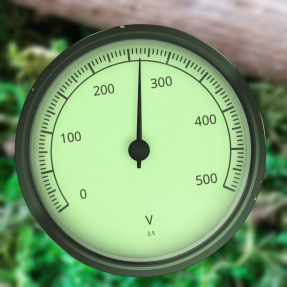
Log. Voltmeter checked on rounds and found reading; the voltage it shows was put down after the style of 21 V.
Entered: 265 V
